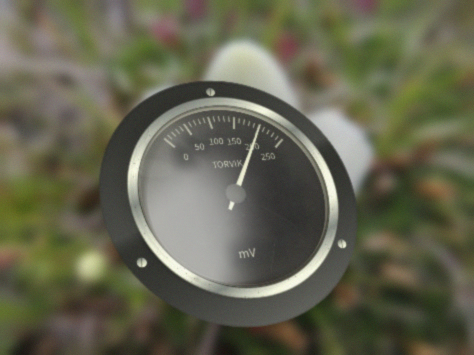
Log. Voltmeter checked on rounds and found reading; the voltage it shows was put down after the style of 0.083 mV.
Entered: 200 mV
